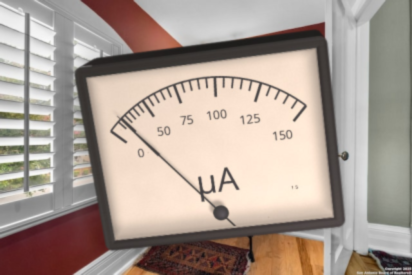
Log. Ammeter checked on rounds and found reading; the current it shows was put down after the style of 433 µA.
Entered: 25 µA
